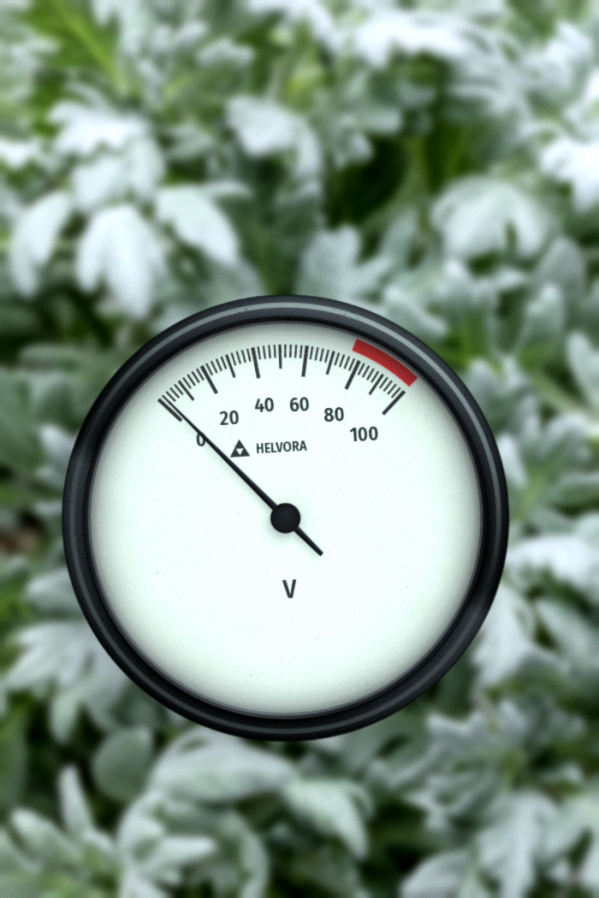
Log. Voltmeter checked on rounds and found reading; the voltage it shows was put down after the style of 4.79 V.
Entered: 2 V
